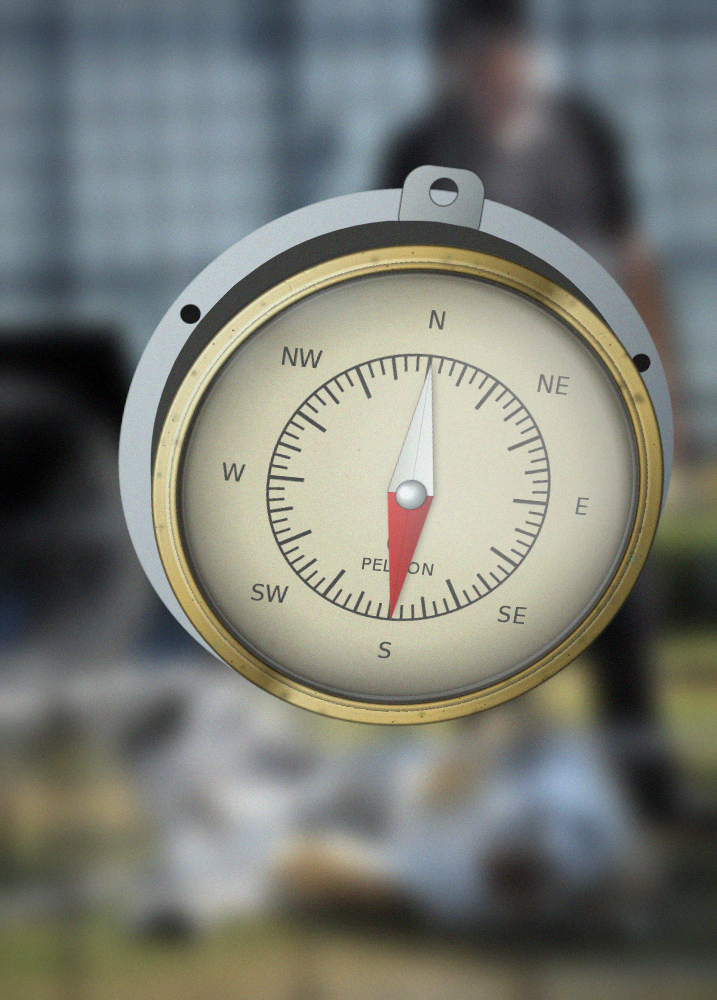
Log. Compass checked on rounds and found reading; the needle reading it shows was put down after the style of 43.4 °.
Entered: 180 °
